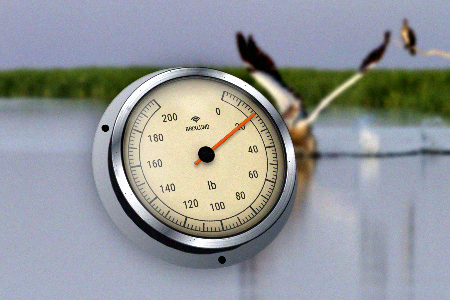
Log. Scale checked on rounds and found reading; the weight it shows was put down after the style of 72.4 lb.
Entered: 20 lb
